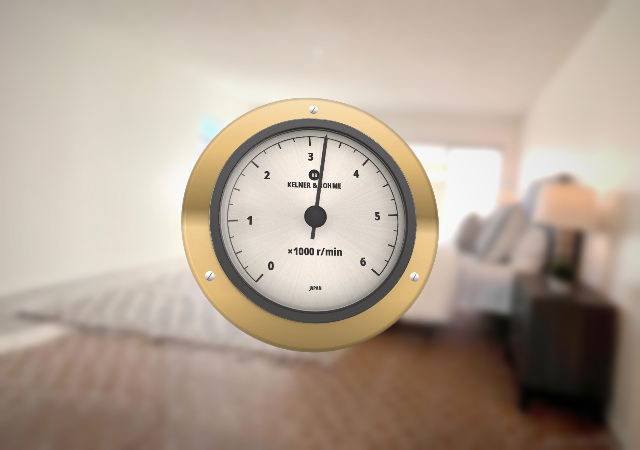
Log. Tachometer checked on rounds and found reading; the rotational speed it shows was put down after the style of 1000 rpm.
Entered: 3250 rpm
